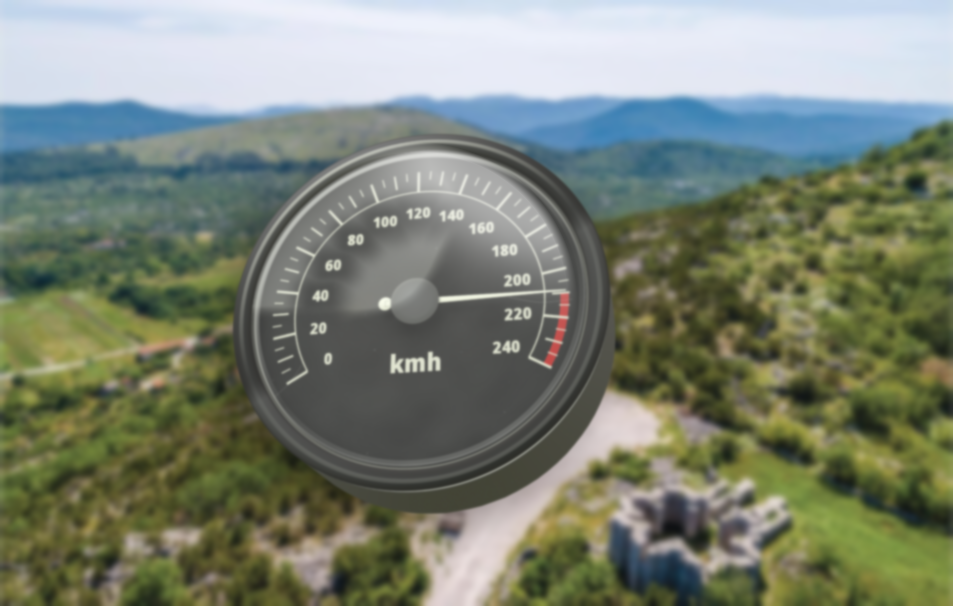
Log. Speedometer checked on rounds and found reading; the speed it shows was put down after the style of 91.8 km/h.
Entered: 210 km/h
